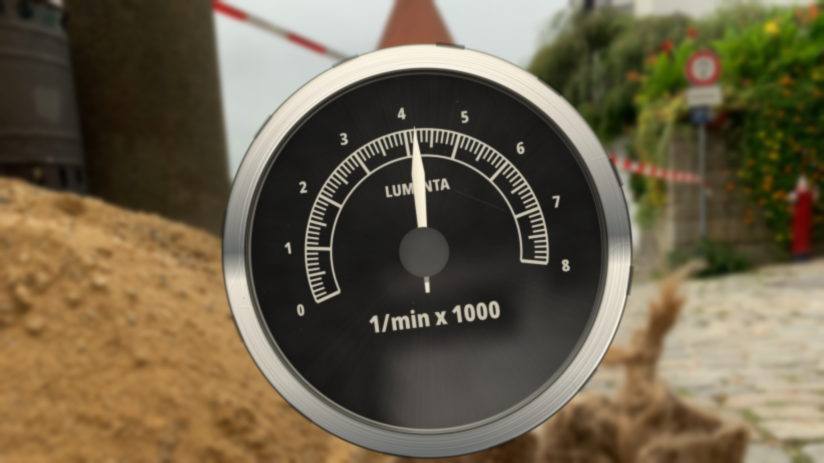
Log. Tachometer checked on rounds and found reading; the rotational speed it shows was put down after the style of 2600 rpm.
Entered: 4200 rpm
